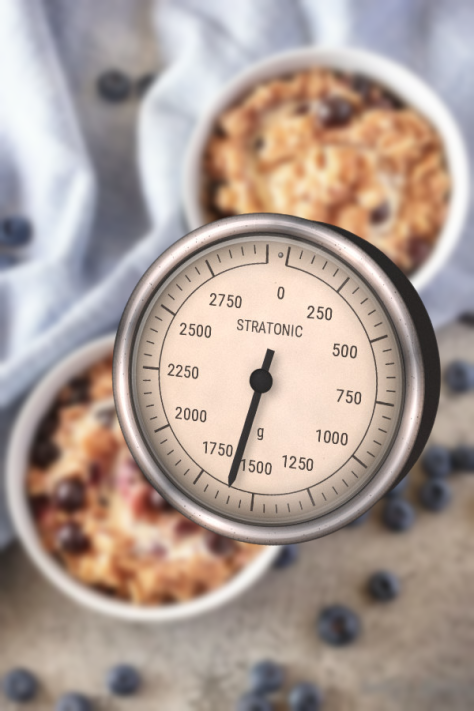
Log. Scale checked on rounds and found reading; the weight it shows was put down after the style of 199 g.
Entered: 1600 g
